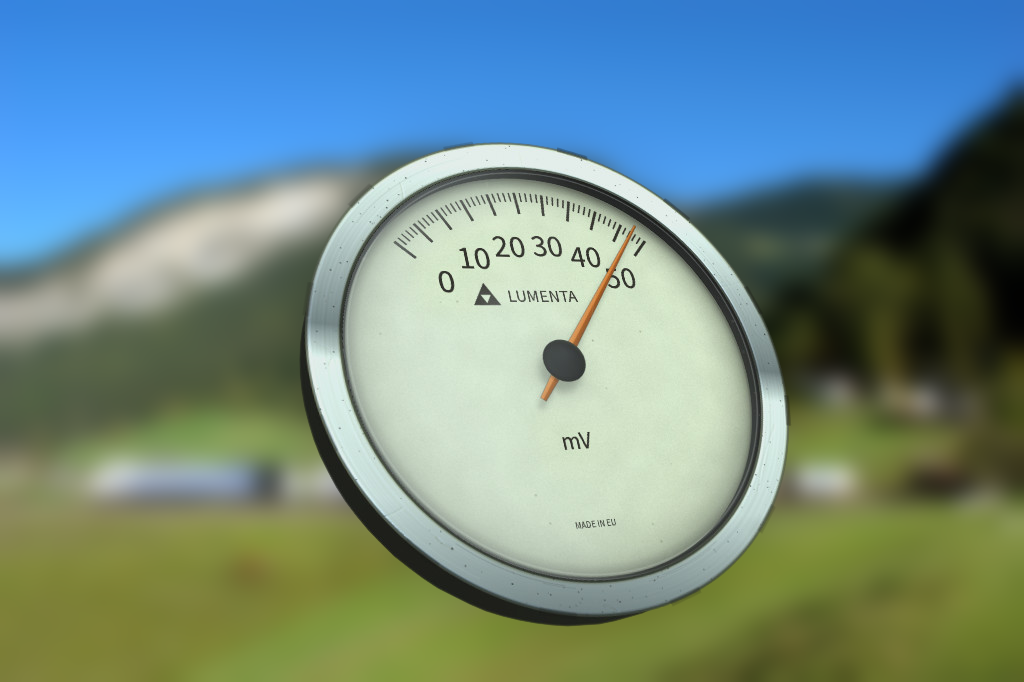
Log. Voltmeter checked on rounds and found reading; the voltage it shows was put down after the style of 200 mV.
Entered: 47 mV
